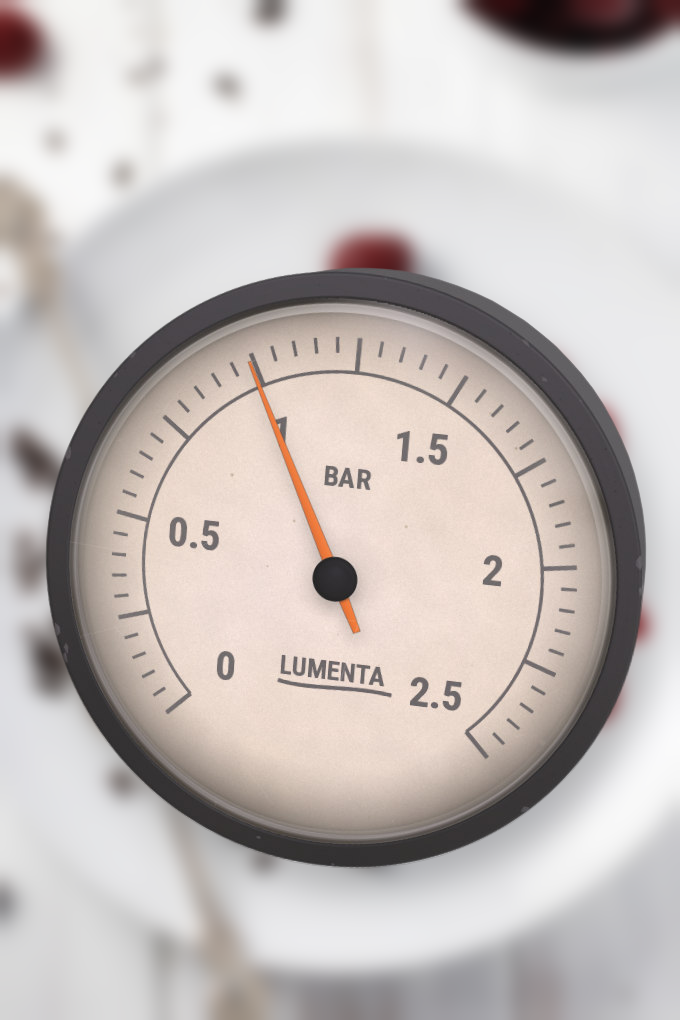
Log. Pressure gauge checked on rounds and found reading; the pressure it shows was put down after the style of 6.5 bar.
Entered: 1 bar
